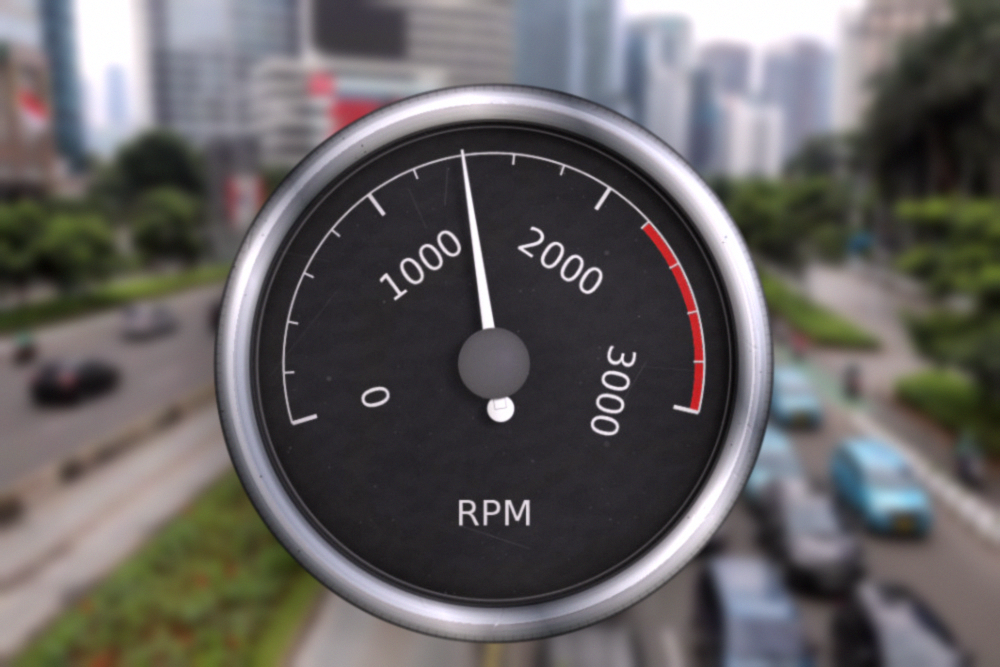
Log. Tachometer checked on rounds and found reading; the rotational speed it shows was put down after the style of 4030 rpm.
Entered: 1400 rpm
